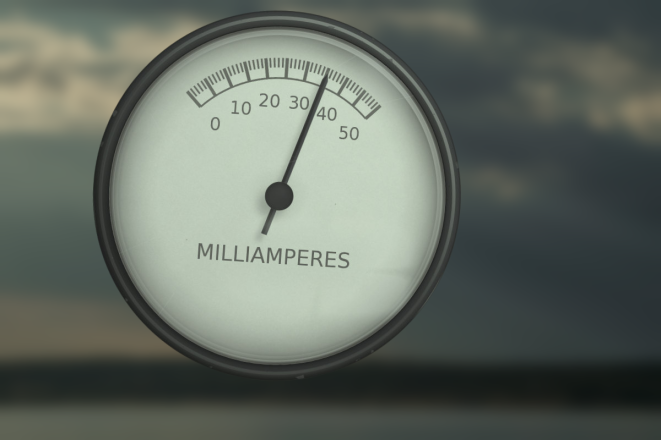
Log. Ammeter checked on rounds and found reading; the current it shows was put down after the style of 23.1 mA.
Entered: 35 mA
